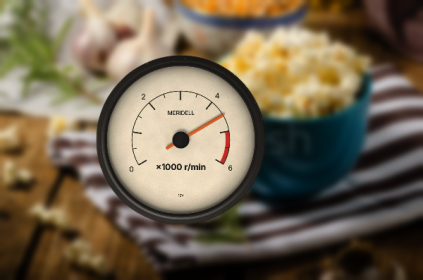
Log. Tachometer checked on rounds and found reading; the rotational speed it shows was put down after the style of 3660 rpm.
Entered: 4500 rpm
